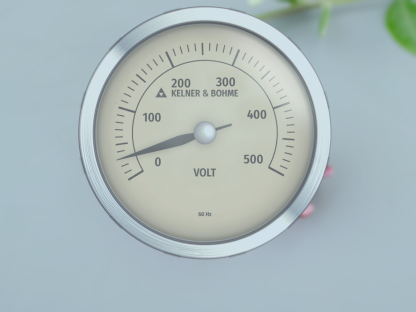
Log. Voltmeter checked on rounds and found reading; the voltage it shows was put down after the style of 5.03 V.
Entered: 30 V
